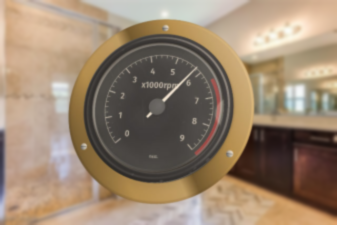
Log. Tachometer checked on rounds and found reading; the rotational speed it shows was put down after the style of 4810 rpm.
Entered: 5800 rpm
